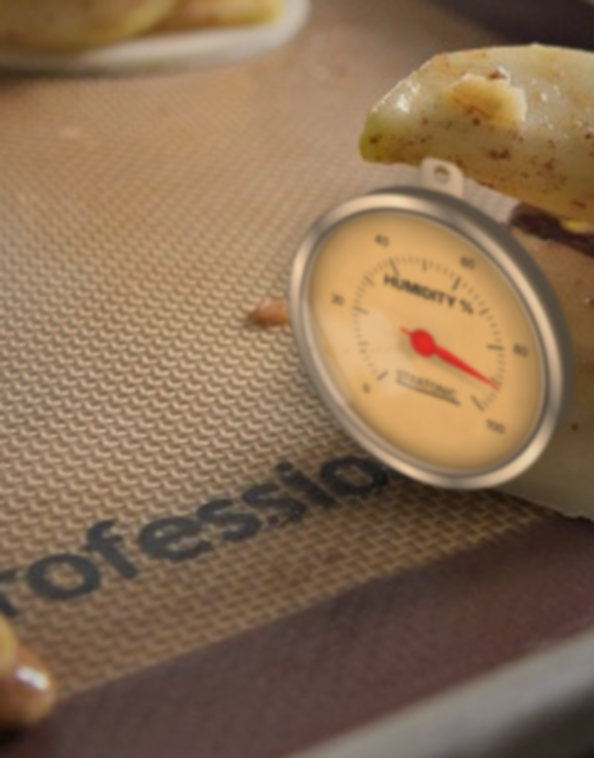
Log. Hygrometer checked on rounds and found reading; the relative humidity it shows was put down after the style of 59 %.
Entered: 90 %
